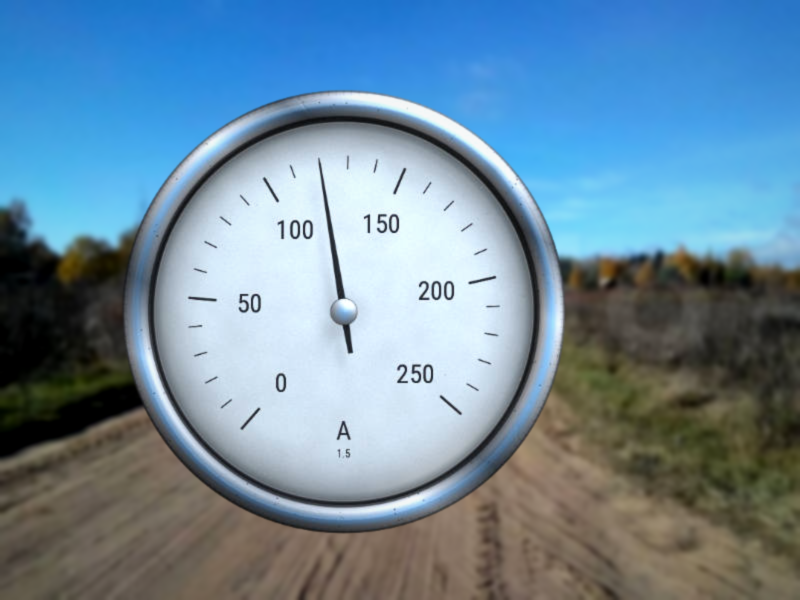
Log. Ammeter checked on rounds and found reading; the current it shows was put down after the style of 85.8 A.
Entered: 120 A
